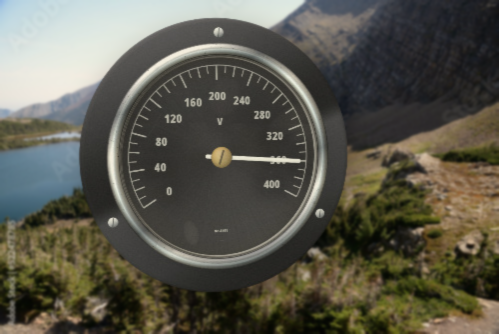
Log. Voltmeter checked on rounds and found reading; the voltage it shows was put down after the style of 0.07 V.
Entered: 360 V
